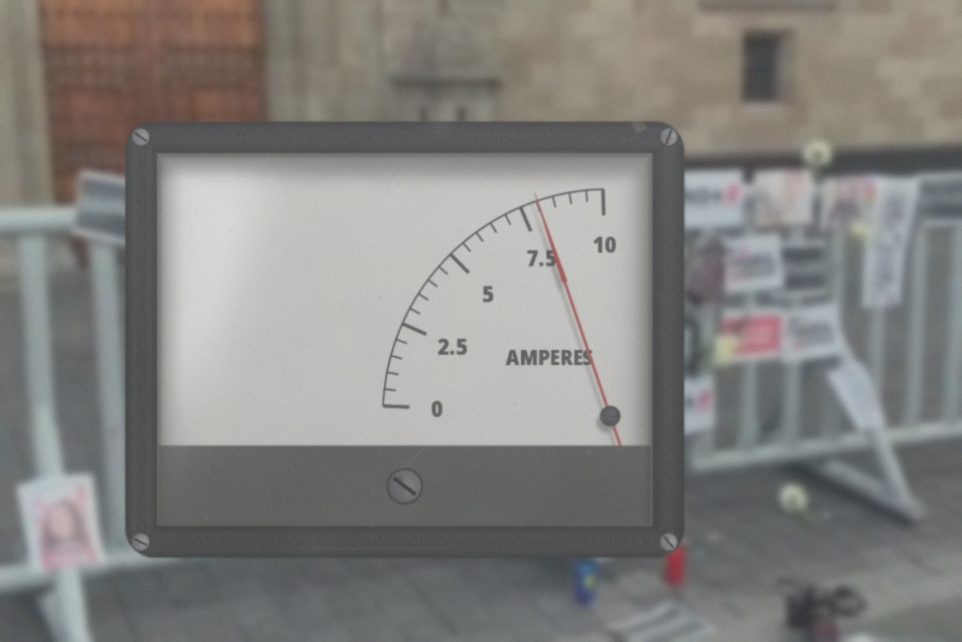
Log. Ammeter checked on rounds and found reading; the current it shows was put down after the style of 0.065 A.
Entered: 8 A
